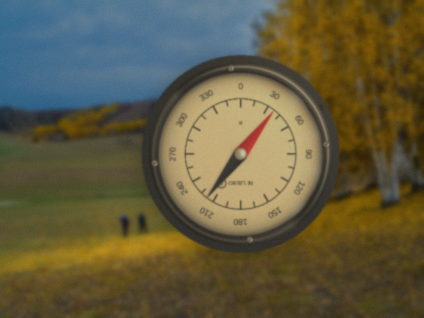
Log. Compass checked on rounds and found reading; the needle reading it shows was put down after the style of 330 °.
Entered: 37.5 °
